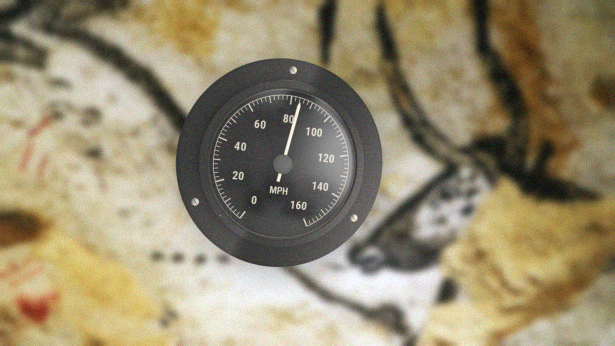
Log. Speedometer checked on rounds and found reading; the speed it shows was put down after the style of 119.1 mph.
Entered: 84 mph
